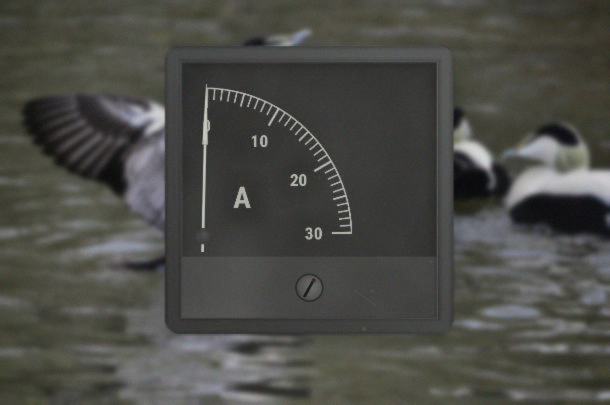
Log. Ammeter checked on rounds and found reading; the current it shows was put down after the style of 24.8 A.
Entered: 0 A
